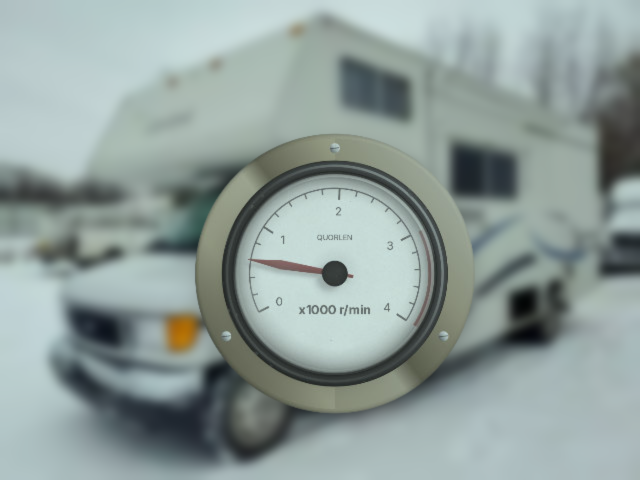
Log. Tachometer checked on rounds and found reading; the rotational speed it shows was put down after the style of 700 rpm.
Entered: 600 rpm
